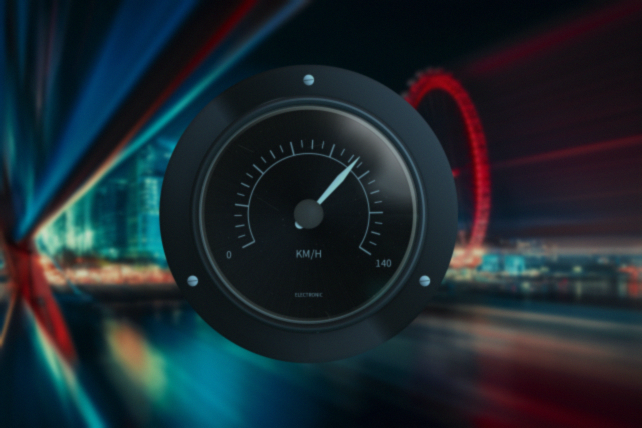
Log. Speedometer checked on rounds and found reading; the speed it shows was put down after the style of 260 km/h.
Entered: 92.5 km/h
